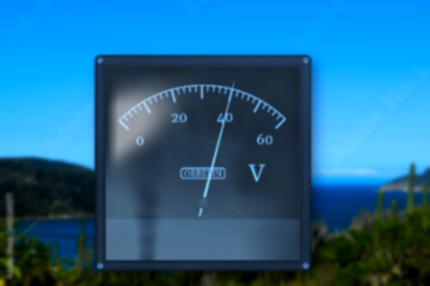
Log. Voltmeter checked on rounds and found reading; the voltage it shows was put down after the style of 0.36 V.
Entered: 40 V
